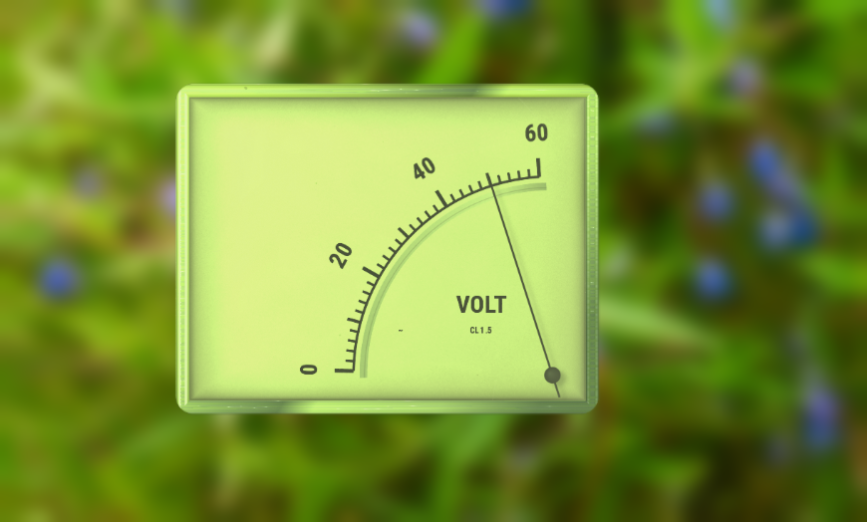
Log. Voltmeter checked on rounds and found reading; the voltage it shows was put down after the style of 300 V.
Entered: 50 V
